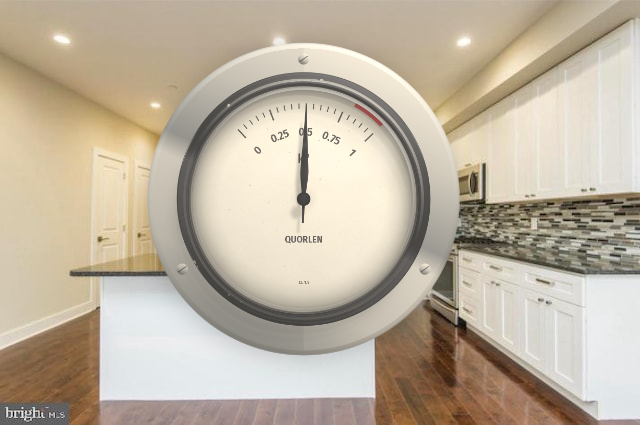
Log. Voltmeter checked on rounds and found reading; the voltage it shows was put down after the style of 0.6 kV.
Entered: 0.5 kV
